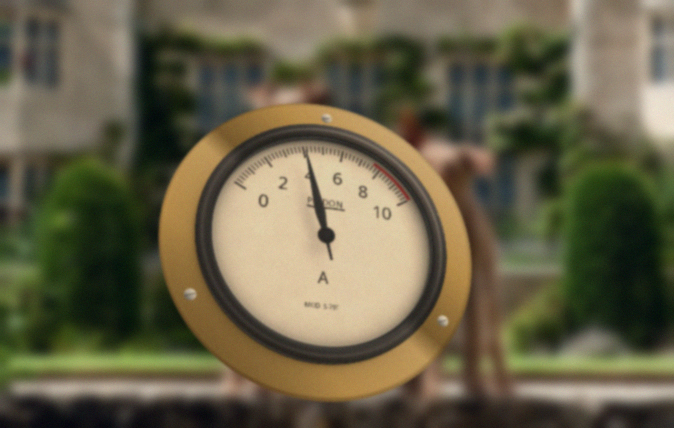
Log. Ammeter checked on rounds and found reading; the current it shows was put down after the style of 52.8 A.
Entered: 4 A
